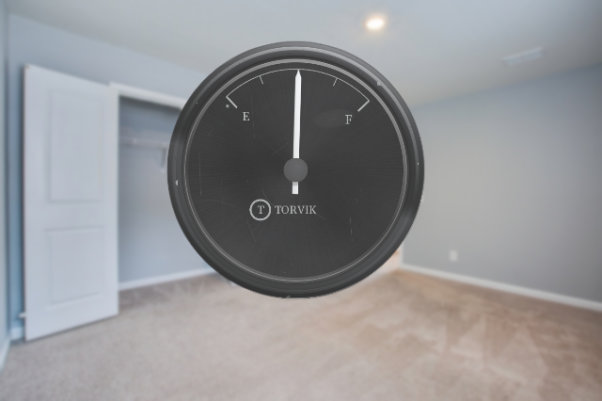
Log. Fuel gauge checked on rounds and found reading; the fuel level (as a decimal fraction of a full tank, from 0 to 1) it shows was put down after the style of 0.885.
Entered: 0.5
